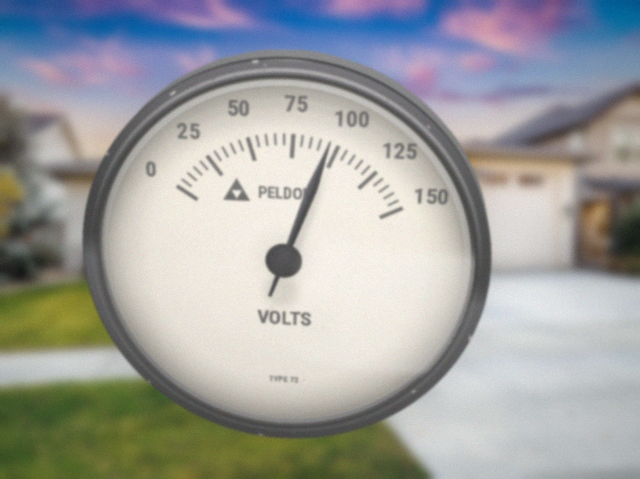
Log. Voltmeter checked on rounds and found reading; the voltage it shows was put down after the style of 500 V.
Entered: 95 V
